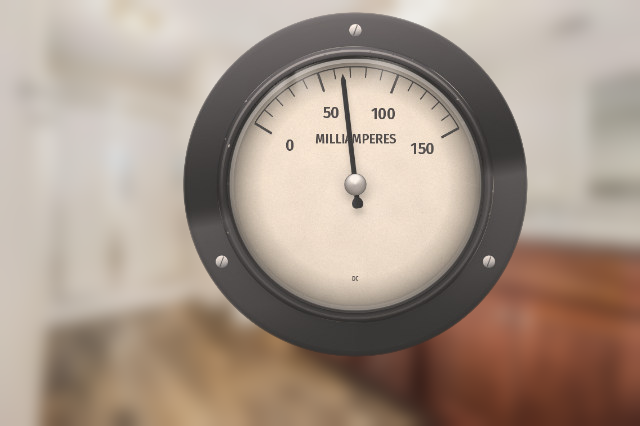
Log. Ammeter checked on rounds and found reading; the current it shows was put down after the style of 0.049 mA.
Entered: 65 mA
